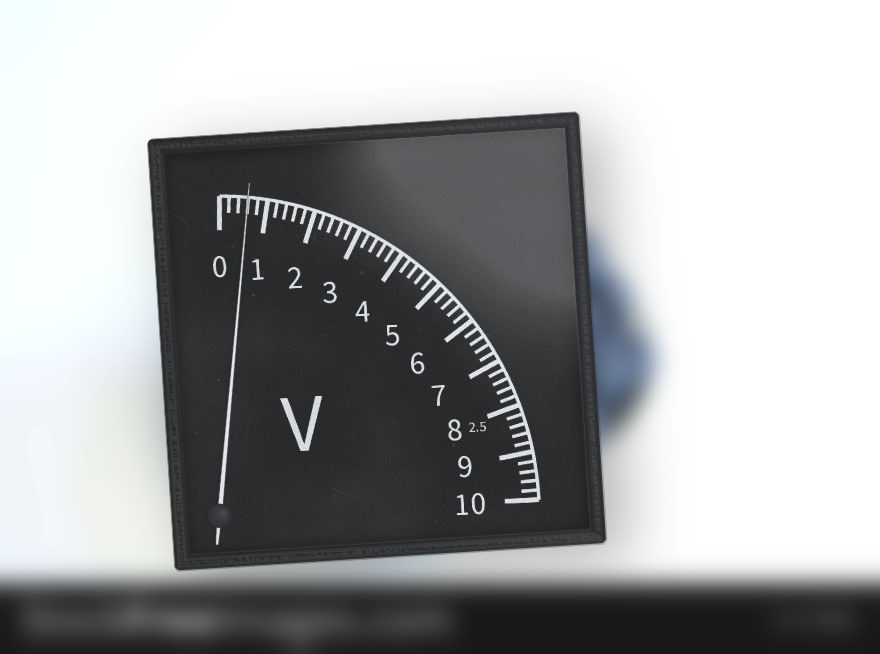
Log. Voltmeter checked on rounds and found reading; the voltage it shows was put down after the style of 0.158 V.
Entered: 0.6 V
